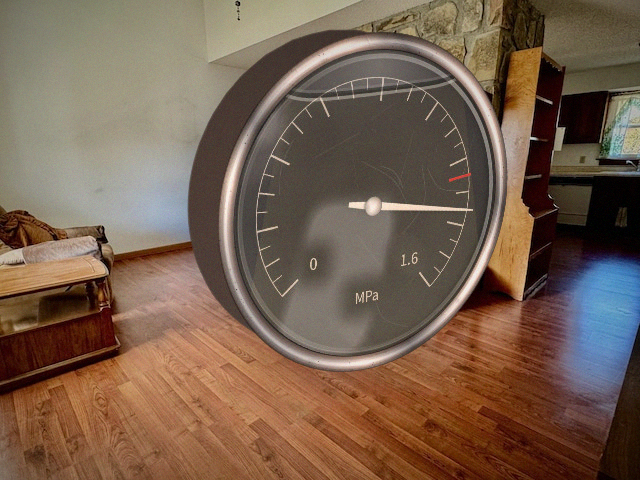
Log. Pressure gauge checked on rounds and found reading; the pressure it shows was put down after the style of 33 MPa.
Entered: 1.35 MPa
